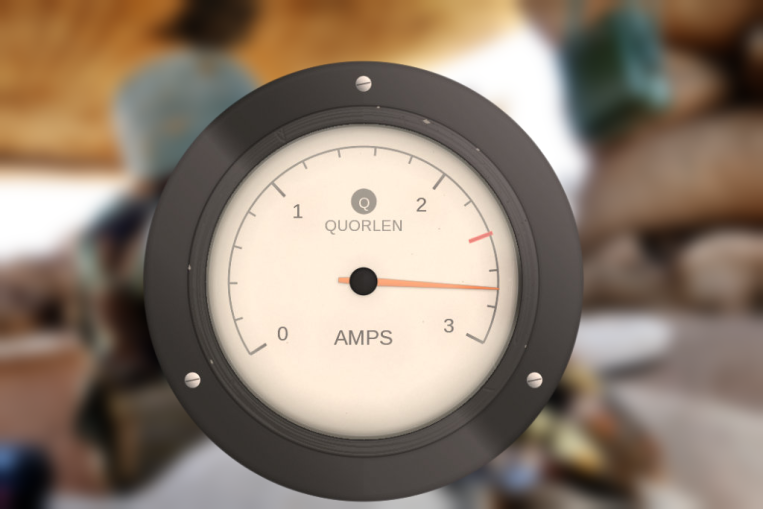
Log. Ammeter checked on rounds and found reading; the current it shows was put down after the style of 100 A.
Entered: 2.7 A
